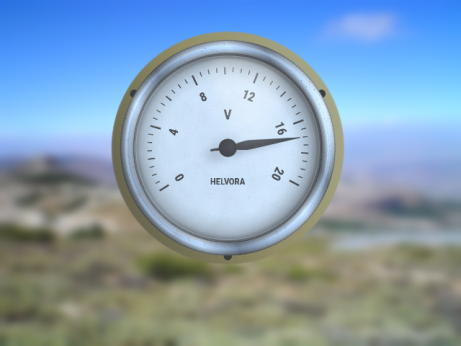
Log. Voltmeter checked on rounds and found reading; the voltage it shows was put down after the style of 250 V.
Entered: 17 V
